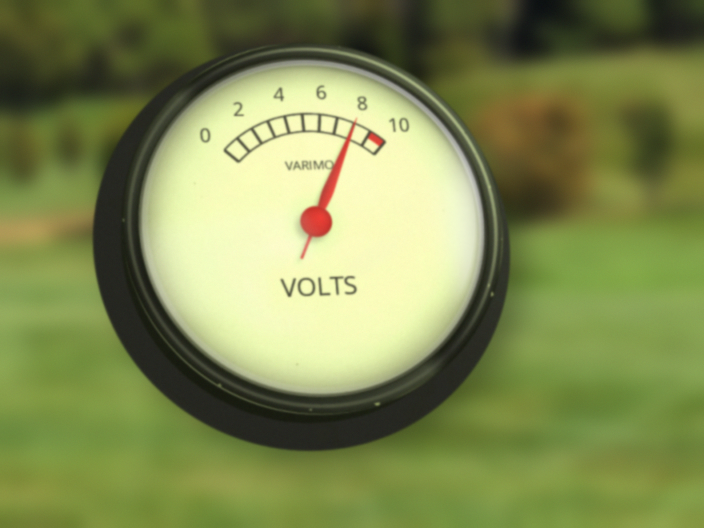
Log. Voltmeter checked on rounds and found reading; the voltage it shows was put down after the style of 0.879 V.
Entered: 8 V
